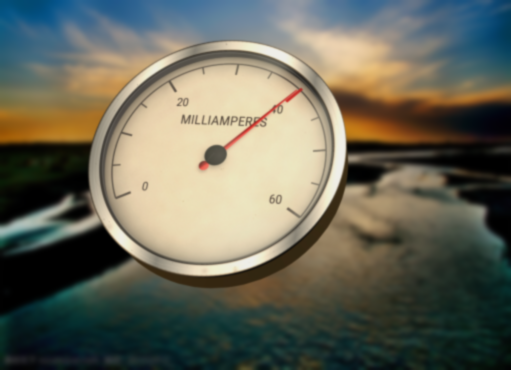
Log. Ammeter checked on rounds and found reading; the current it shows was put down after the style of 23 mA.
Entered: 40 mA
